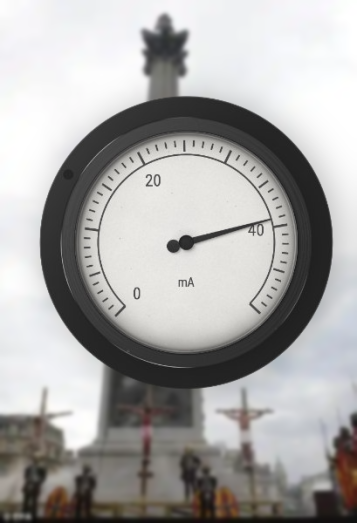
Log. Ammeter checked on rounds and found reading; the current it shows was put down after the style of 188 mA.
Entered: 39 mA
